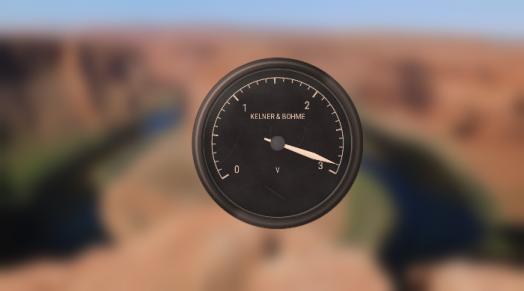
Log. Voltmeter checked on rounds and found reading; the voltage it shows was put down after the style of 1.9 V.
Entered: 2.9 V
